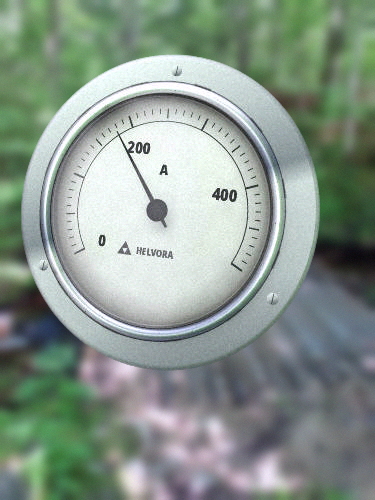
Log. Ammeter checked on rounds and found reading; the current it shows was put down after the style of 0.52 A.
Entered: 180 A
